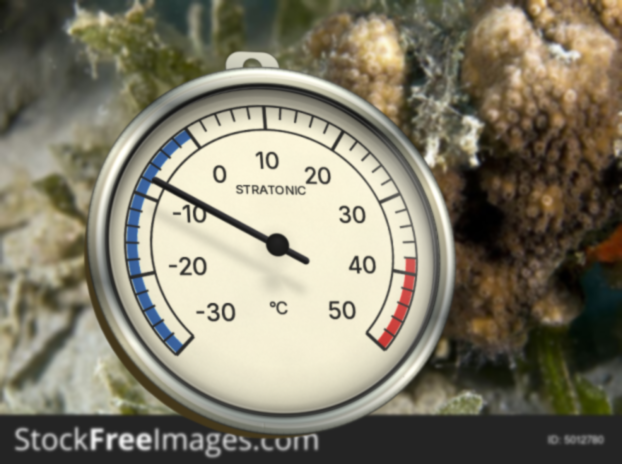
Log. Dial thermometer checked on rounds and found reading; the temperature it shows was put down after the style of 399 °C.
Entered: -8 °C
